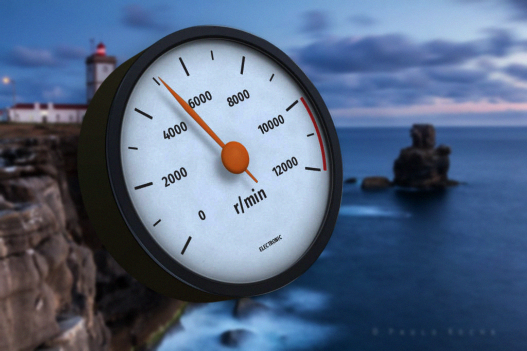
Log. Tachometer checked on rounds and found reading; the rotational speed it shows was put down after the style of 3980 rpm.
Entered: 5000 rpm
